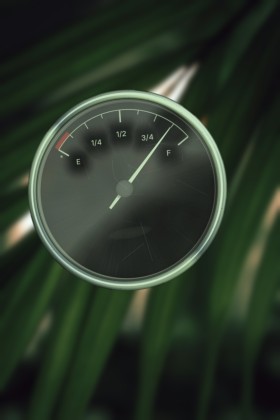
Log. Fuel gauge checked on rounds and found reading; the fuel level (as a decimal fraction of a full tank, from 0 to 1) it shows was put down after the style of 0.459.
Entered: 0.875
